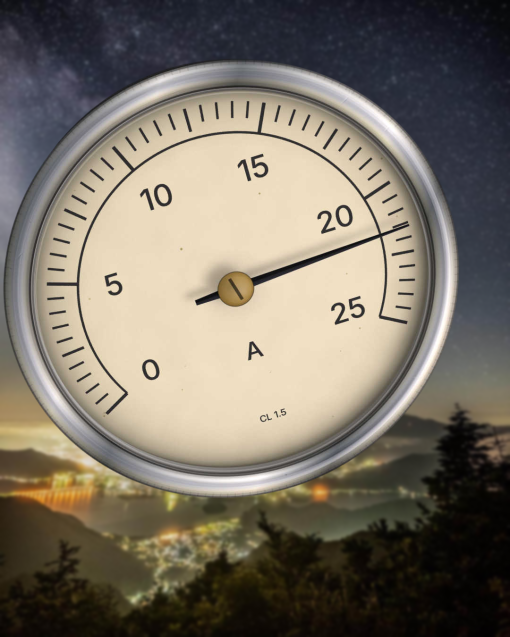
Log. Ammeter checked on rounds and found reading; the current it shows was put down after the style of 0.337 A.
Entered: 21.5 A
